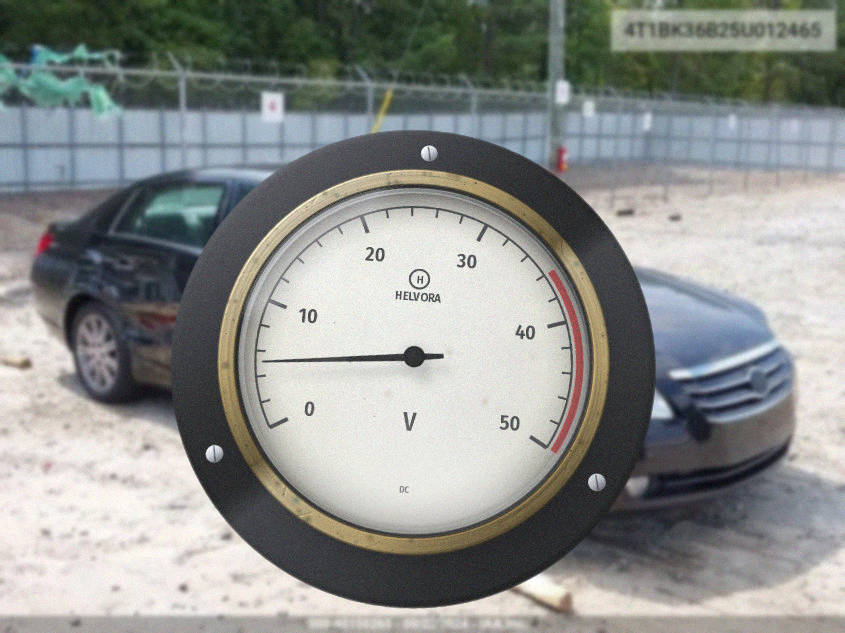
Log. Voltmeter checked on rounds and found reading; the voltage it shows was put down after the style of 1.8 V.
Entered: 5 V
